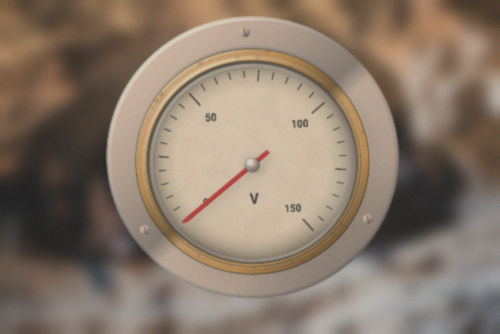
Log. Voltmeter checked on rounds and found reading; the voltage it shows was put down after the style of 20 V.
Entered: 0 V
